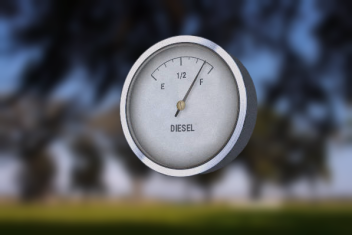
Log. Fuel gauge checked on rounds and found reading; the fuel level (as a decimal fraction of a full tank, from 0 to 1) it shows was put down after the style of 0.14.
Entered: 0.875
